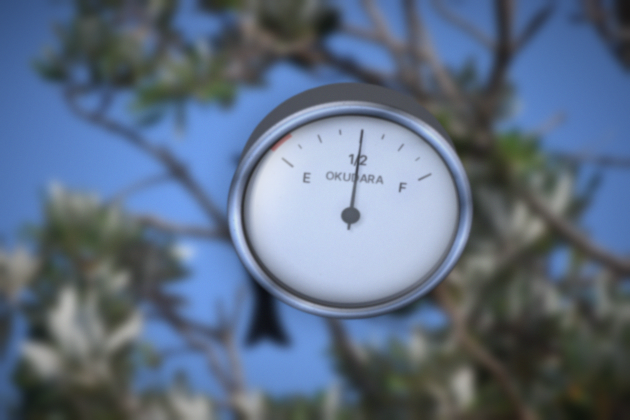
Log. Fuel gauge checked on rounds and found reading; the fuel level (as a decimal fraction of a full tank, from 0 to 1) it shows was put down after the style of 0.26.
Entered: 0.5
